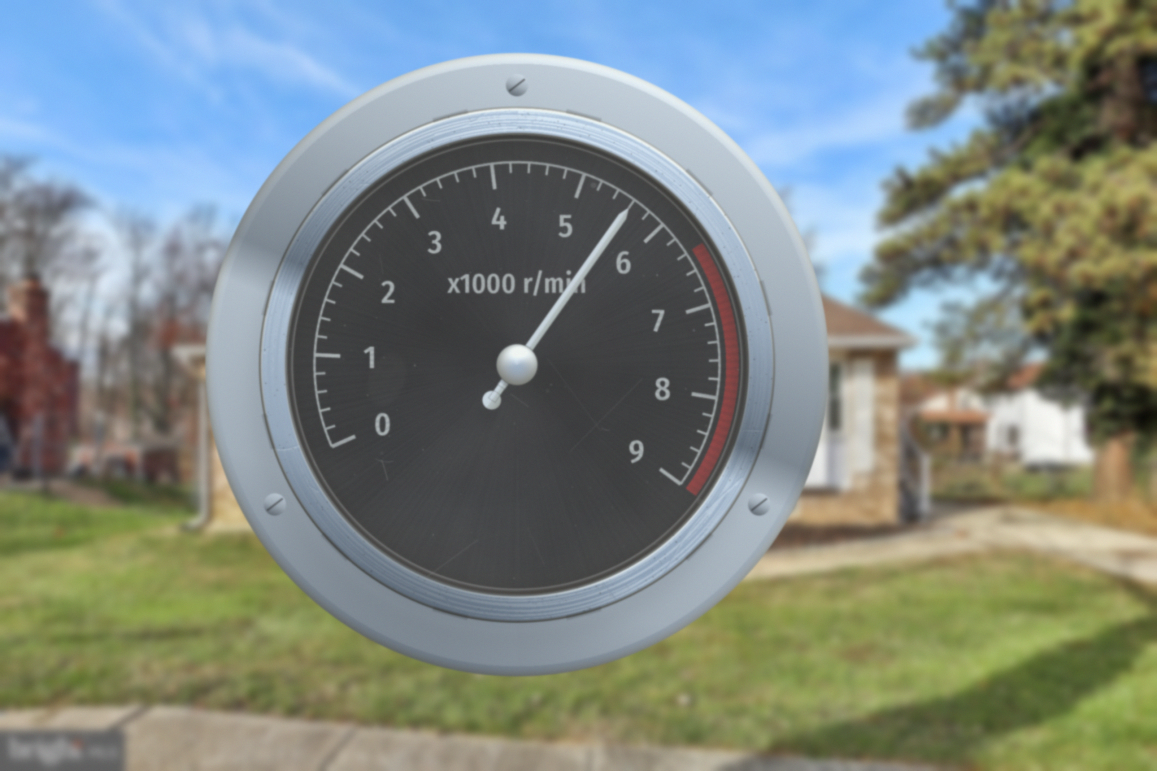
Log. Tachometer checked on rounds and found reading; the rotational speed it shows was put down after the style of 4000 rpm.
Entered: 5600 rpm
